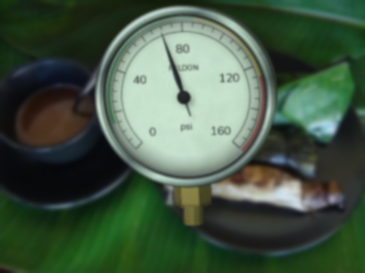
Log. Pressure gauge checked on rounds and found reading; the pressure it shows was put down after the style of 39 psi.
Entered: 70 psi
